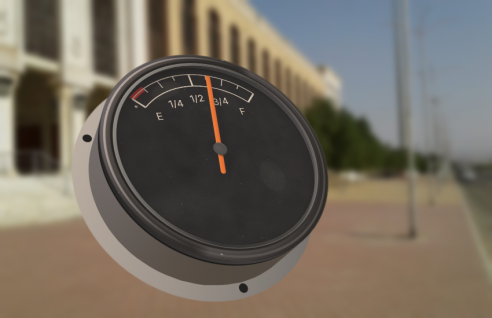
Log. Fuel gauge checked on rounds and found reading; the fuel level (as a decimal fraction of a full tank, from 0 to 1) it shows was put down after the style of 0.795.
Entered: 0.625
